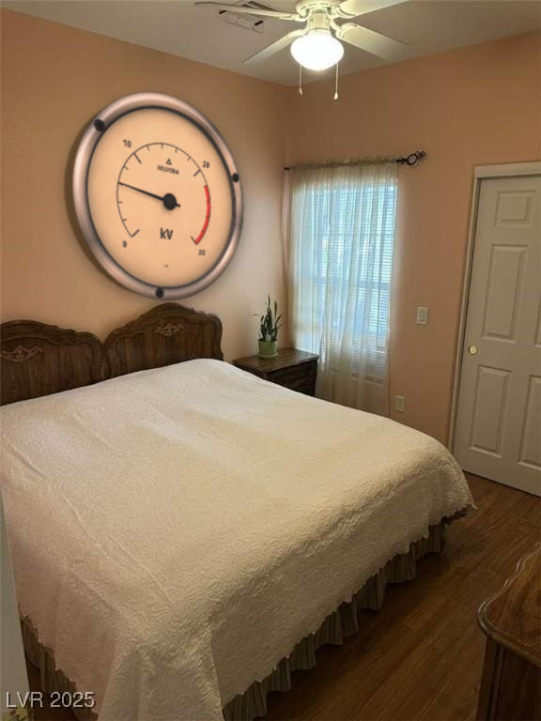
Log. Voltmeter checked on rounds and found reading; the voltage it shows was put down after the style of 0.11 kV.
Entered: 6 kV
